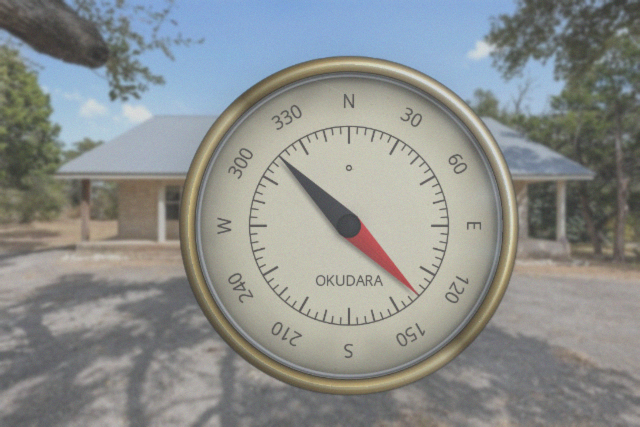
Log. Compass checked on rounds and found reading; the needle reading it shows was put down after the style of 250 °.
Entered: 135 °
